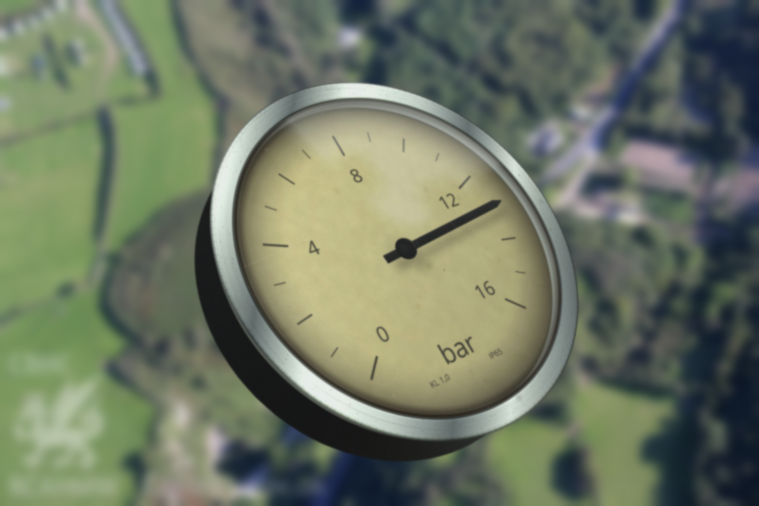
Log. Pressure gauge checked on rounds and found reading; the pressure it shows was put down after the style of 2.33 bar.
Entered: 13 bar
